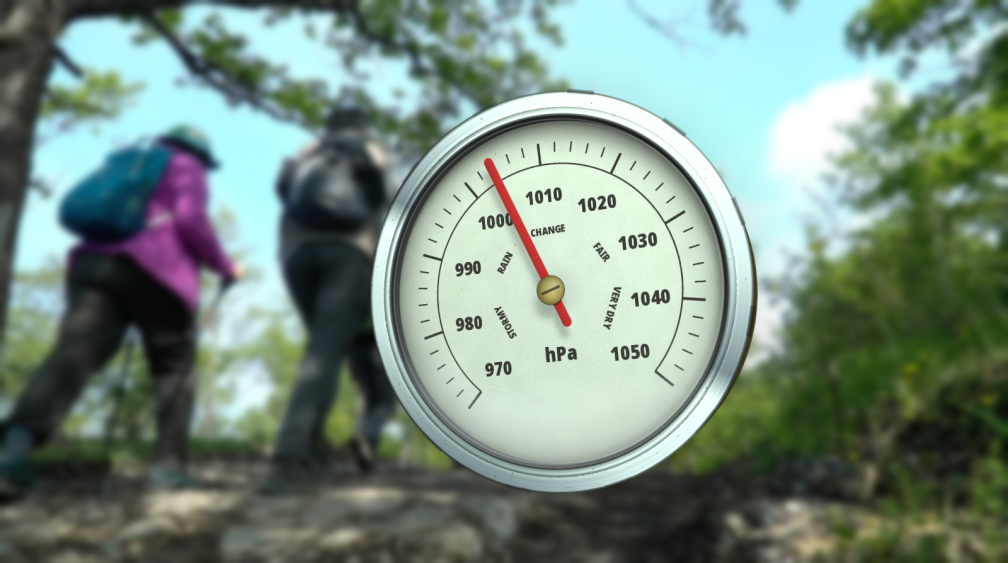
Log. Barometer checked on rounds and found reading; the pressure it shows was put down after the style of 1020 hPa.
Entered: 1004 hPa
